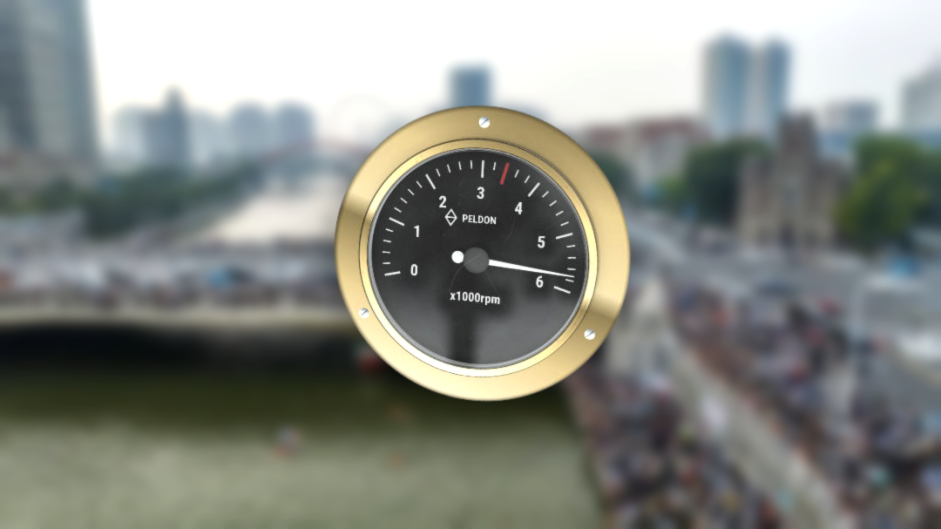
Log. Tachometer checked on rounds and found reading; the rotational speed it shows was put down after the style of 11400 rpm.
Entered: 5700 rpm
